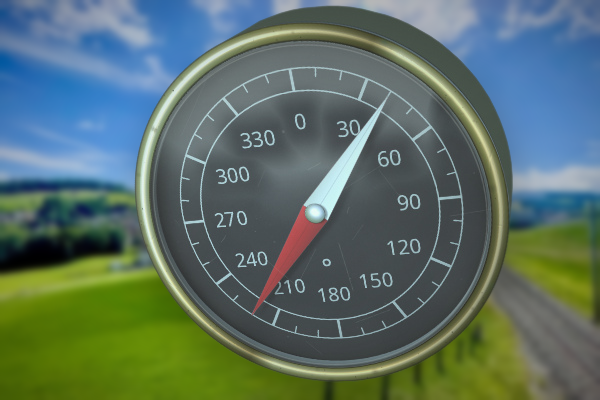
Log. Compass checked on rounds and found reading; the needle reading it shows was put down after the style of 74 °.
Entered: 220 °
